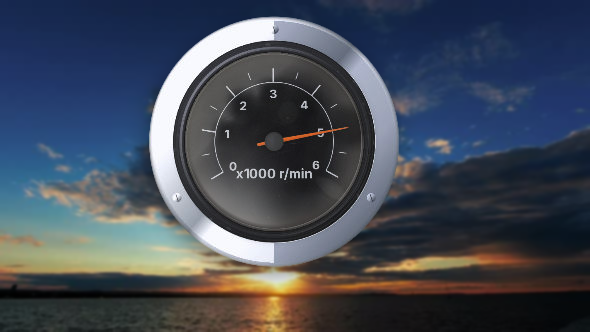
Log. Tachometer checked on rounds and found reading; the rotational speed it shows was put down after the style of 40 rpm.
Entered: 5000 rpm
